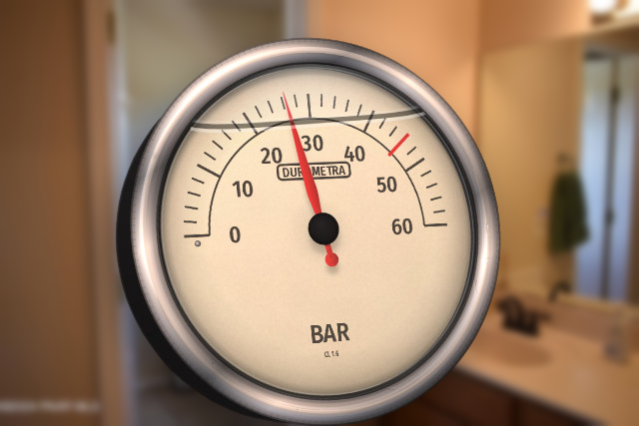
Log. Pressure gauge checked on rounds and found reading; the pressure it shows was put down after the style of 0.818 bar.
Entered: 26 bar
